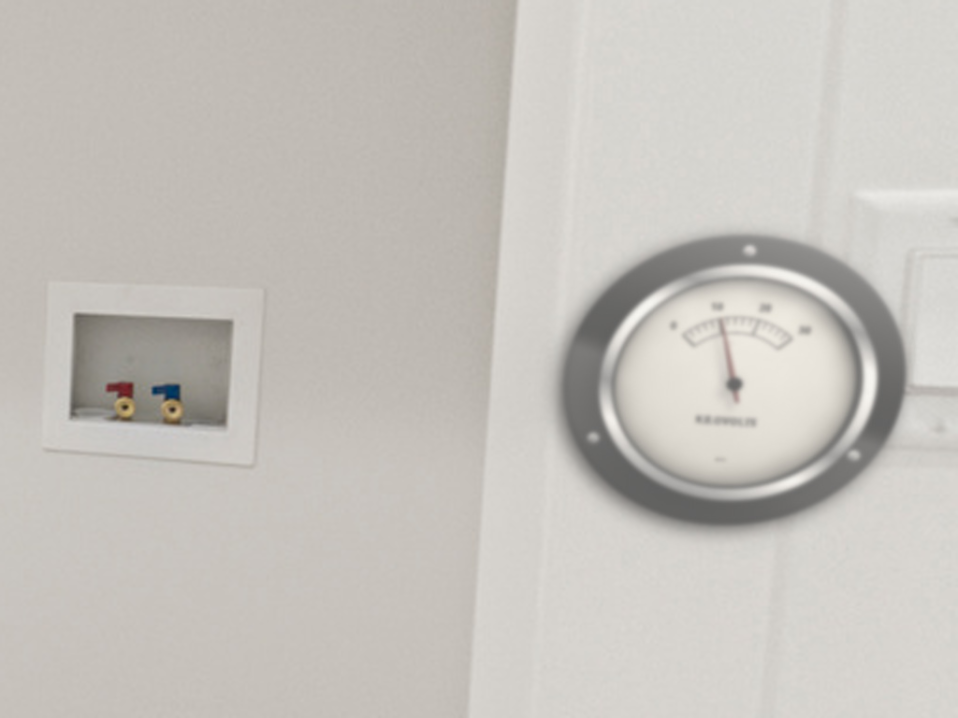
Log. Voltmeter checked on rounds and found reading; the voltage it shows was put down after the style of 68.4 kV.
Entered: 10 kV
